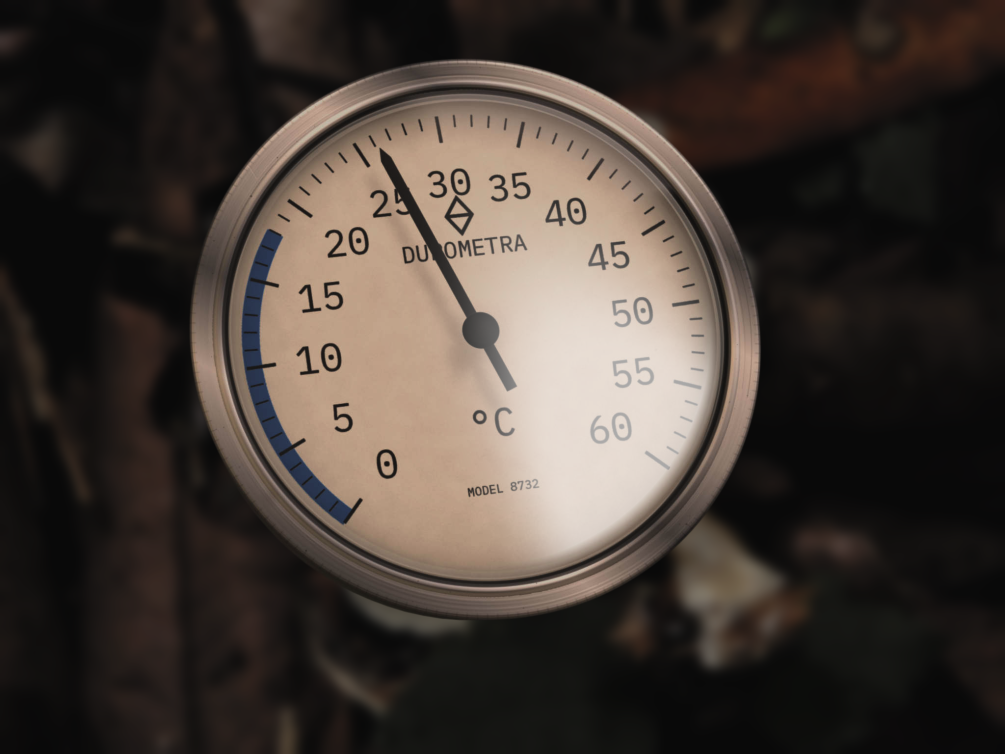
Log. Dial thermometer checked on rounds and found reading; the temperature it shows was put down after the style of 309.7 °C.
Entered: 26 °C
